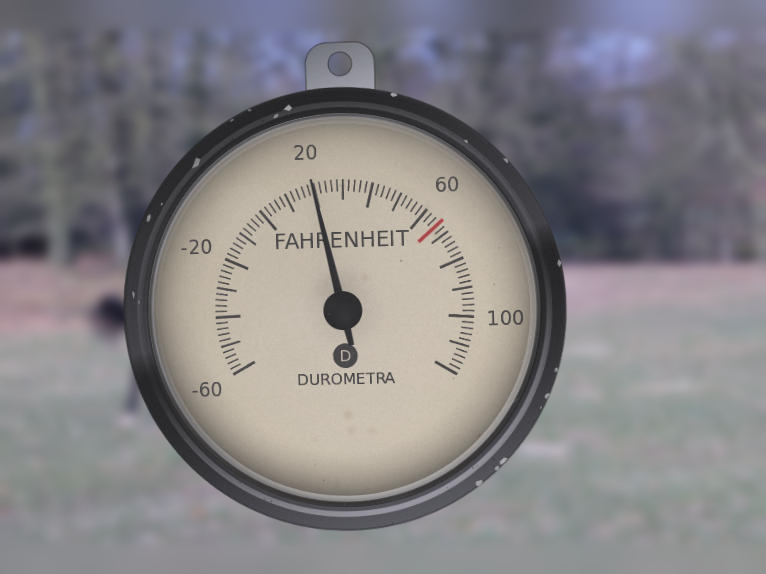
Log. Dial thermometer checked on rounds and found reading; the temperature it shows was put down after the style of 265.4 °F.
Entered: 20 °F
